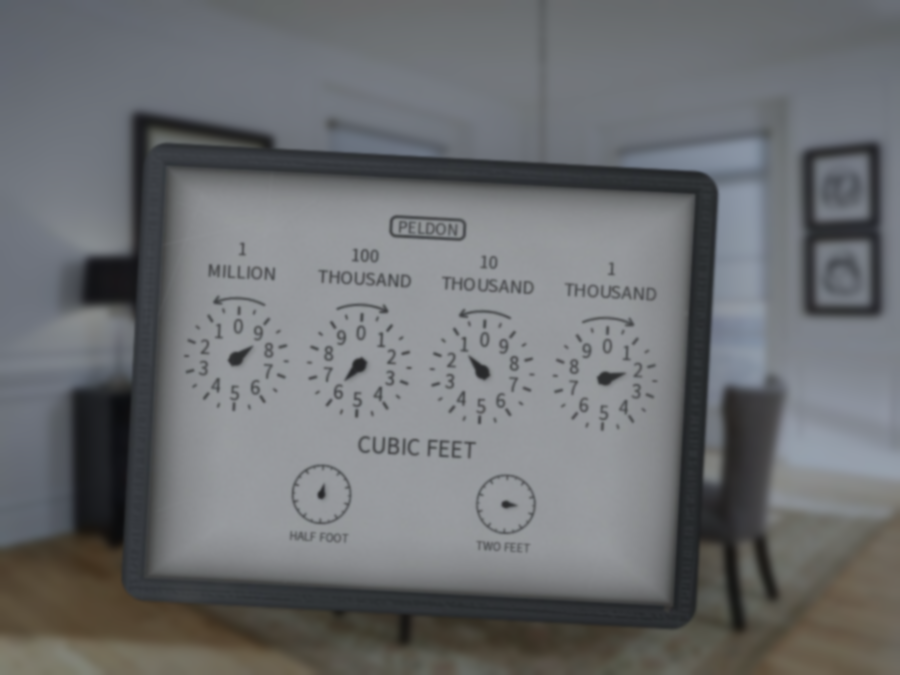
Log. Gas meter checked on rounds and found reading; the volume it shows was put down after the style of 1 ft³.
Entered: 861200 ft³
